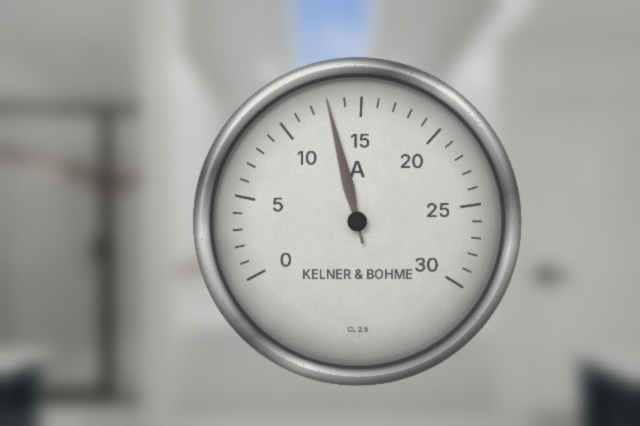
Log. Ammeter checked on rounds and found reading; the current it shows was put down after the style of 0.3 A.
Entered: 13 A
